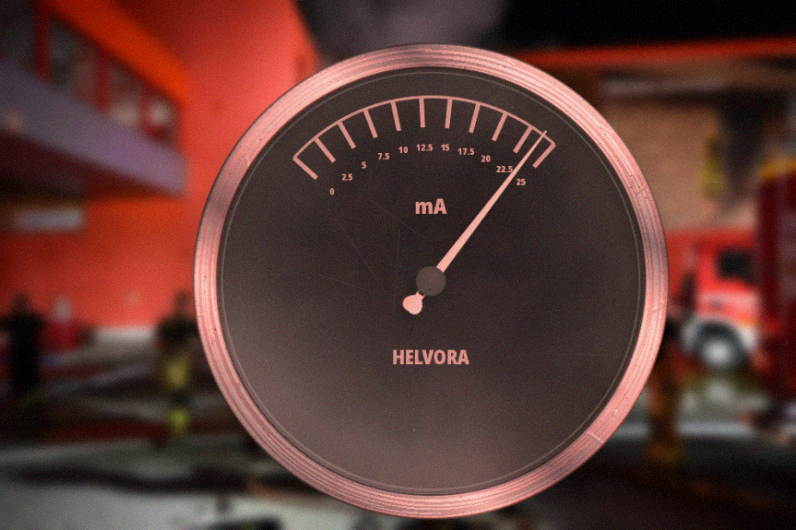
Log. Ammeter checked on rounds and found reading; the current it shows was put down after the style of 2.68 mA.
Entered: 23.75 mA
